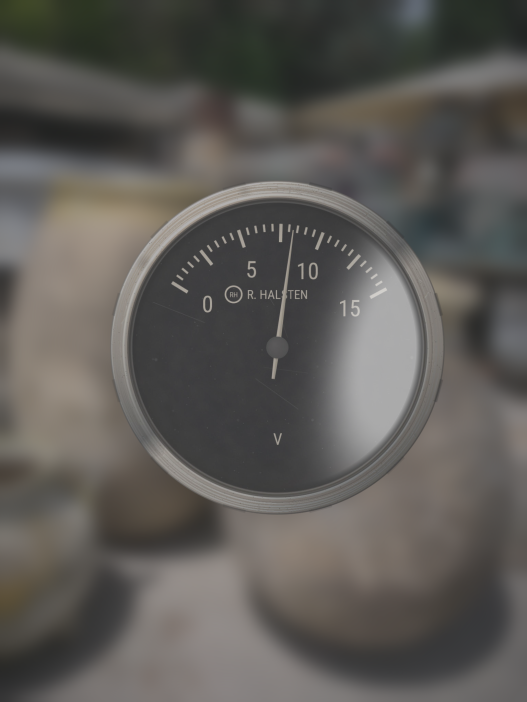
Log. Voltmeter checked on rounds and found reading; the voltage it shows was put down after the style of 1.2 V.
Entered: 8.25 V
